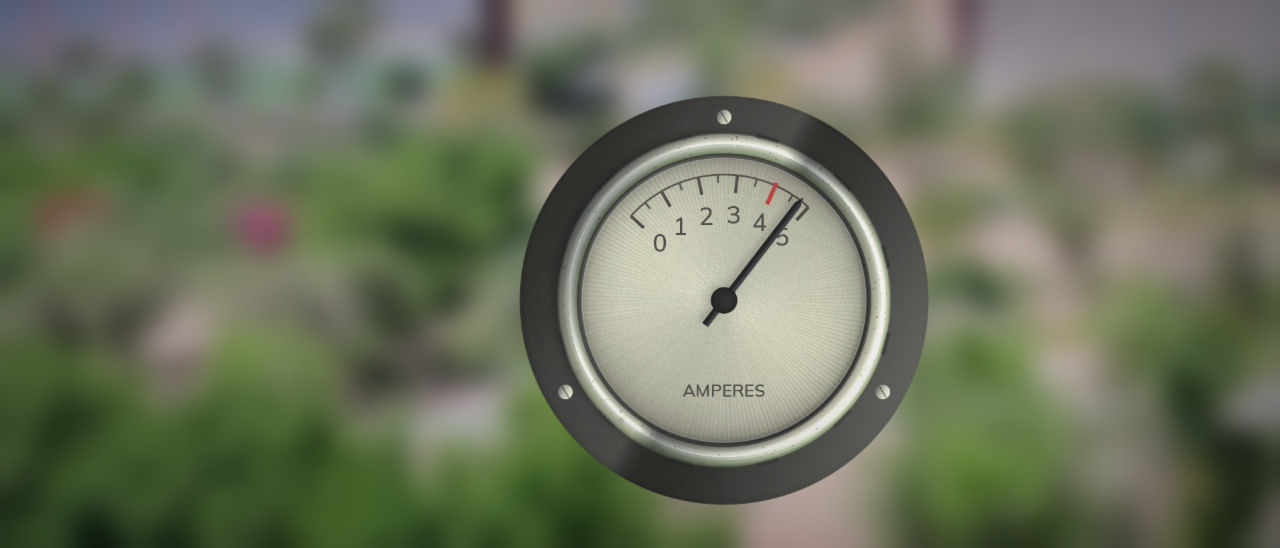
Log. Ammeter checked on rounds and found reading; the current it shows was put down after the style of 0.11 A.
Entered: 4.75 A
